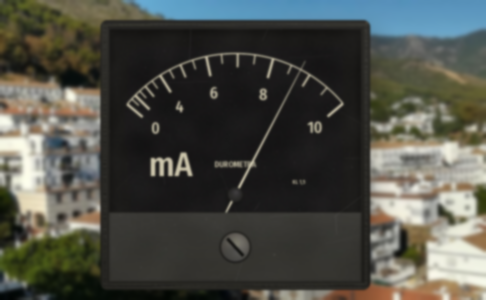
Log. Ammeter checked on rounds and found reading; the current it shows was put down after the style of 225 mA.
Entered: 8.75 mA
